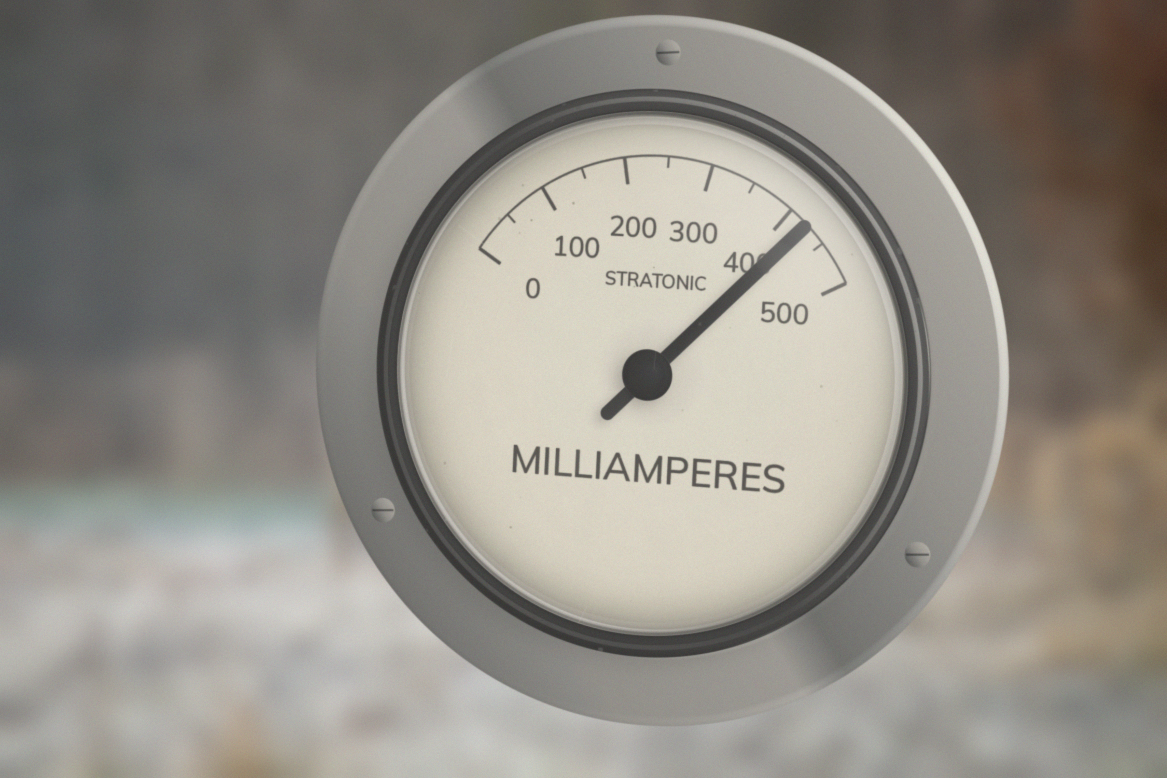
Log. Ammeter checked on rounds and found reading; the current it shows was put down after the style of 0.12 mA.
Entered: 425 mA
